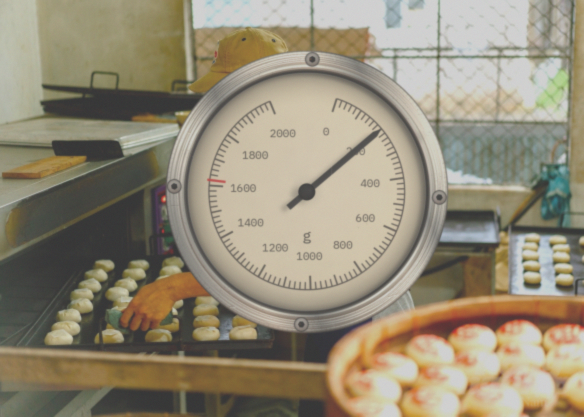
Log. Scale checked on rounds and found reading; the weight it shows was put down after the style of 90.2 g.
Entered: 200 g
